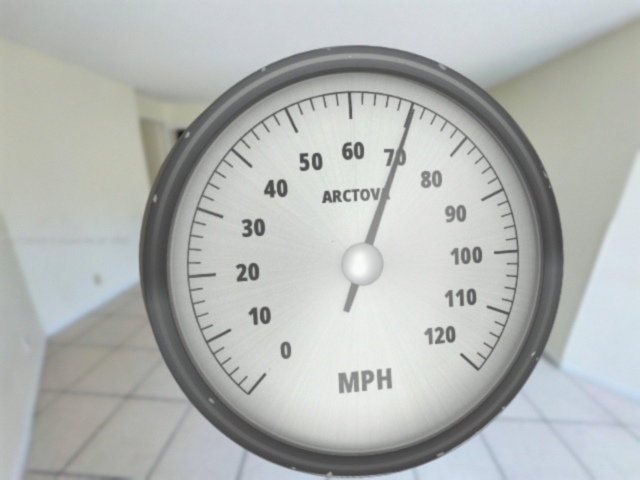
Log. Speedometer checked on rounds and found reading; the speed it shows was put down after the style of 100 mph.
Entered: 70 mph
